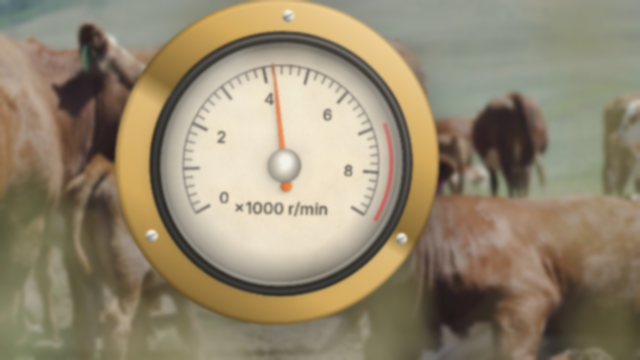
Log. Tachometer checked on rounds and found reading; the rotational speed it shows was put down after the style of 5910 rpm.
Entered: 4200 rpm
